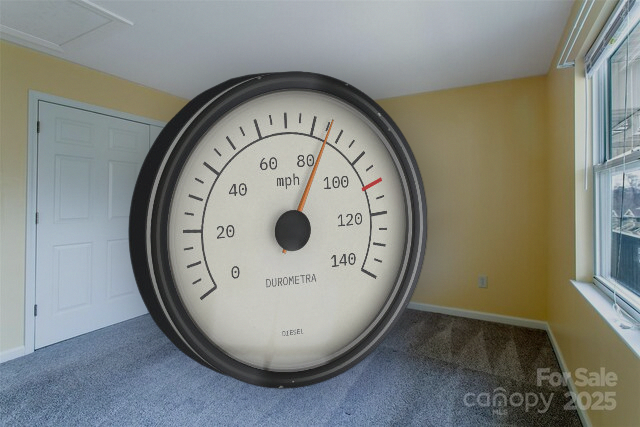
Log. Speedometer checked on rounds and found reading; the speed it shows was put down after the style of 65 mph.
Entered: 85 mph
